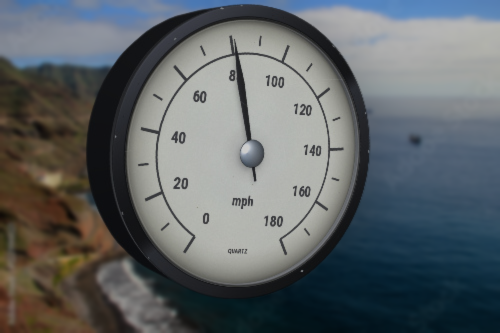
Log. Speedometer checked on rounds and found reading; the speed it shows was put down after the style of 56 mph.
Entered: 80 mph
